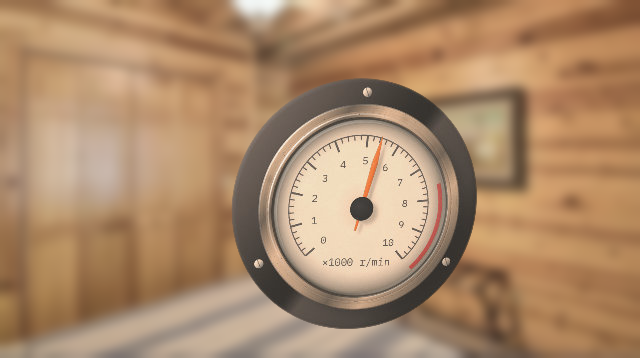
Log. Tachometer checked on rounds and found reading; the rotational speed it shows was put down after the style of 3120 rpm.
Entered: 5400 rpm
